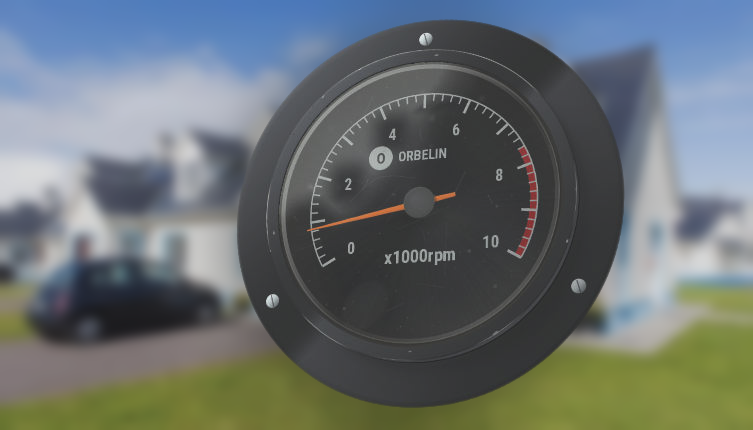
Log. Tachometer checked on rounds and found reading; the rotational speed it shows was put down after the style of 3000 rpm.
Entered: 800 rpm
